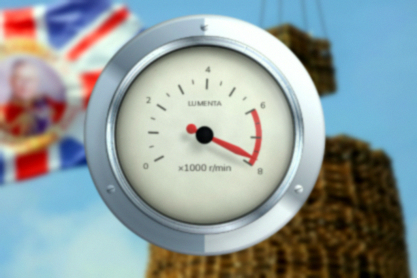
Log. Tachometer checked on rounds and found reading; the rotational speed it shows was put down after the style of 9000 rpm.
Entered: 7750 rpm
